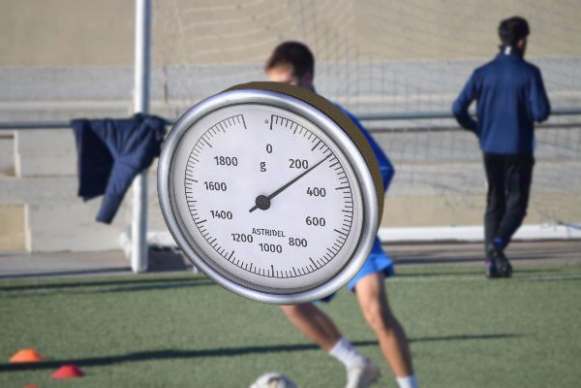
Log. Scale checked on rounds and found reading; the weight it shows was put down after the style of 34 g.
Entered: 260 g
